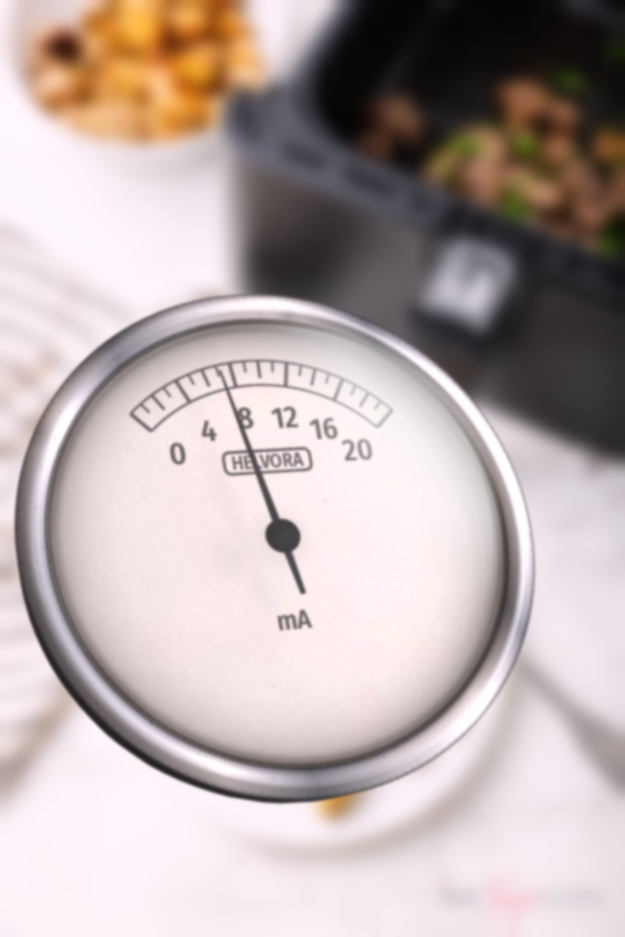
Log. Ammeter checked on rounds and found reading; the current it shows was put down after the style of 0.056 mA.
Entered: 7 mA
